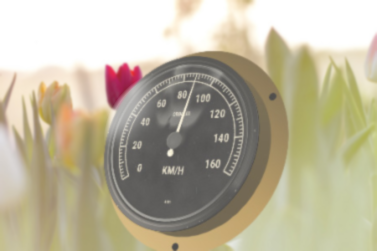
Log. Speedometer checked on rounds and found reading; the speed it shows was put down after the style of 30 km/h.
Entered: 90 km/h
